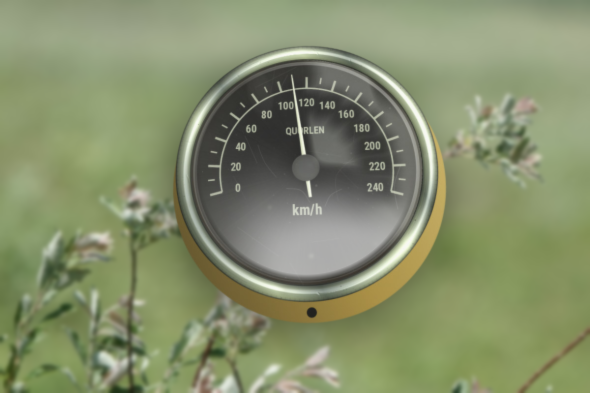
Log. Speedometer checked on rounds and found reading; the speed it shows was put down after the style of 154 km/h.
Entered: 110 km/h
